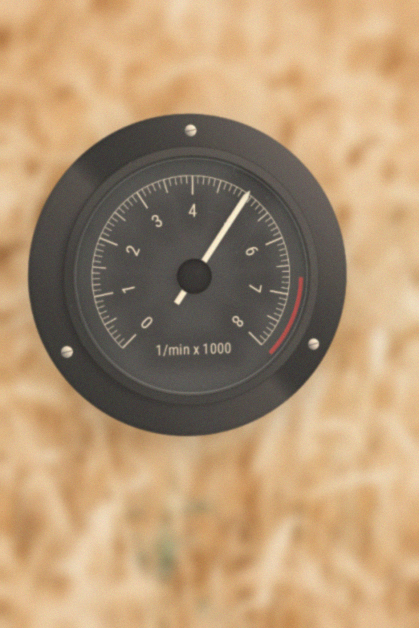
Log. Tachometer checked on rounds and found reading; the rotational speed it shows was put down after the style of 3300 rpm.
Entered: 5000 rpm
